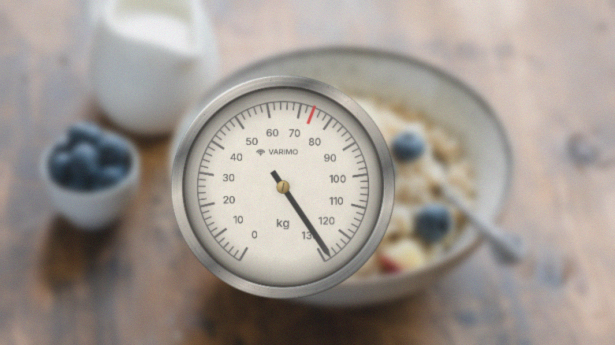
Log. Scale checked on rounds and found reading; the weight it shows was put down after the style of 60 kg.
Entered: 128 kg
